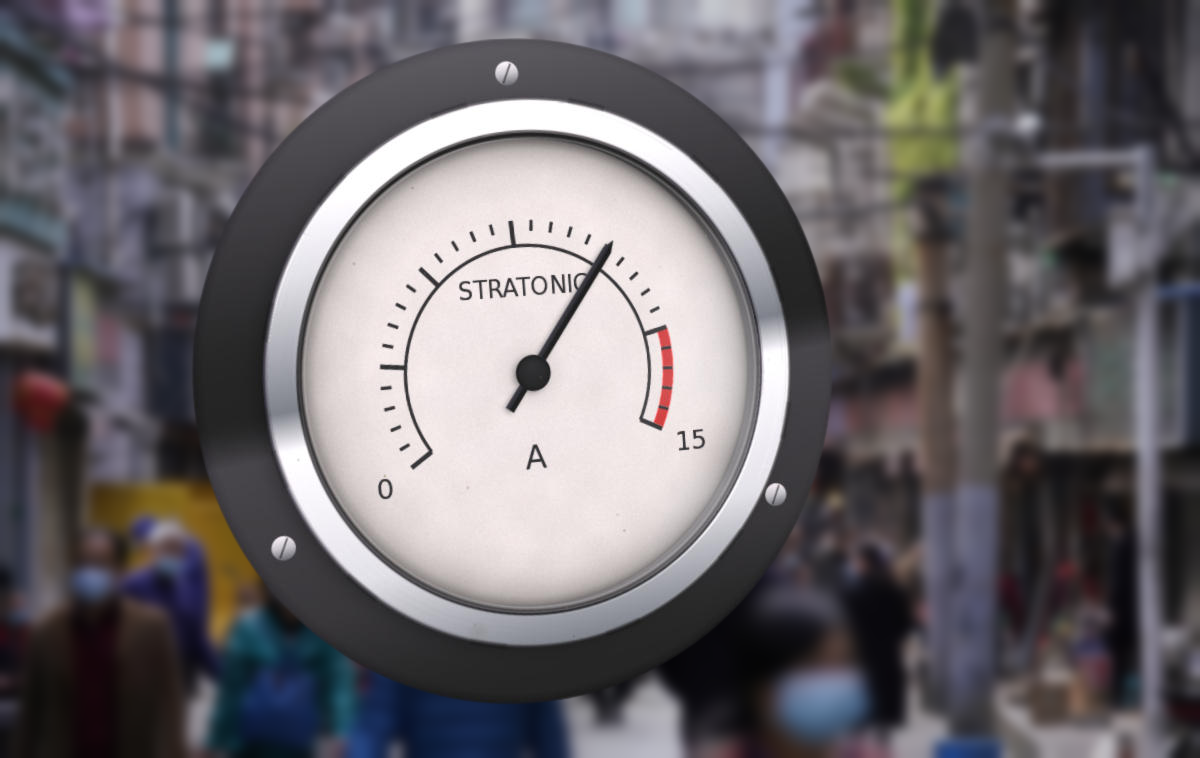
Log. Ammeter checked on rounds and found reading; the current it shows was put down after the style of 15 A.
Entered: 10 A
